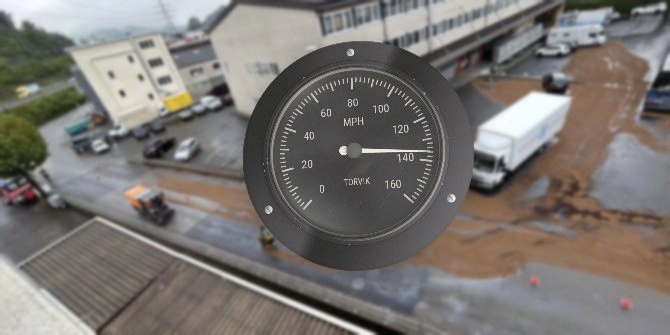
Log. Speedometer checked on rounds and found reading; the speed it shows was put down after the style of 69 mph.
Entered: 136 mph
